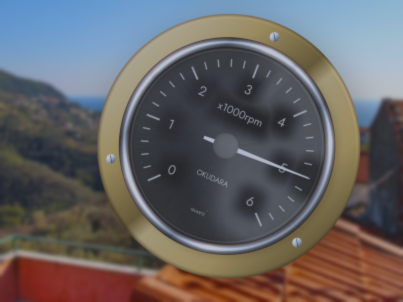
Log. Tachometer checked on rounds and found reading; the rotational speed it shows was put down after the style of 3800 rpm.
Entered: 5000 rpm
